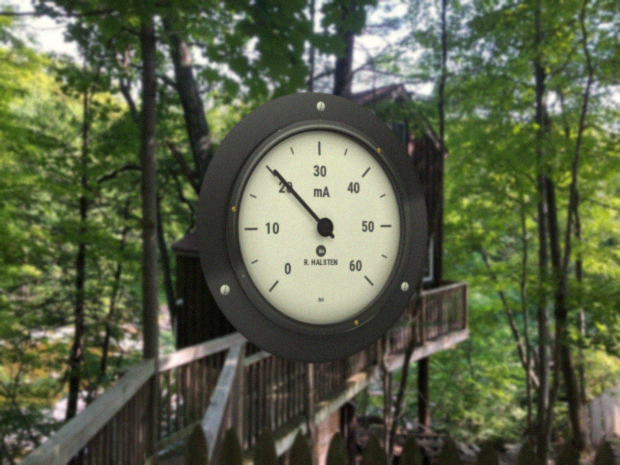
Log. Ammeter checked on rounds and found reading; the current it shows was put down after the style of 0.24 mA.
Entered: 20 mA
